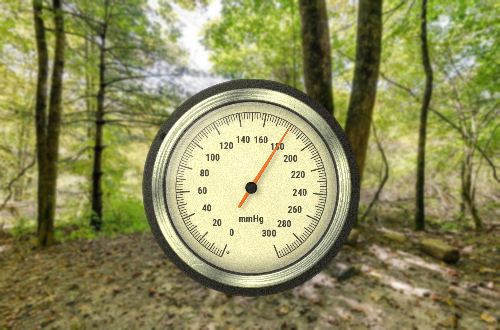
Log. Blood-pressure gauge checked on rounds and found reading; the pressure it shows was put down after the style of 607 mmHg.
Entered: 180 mmHg
